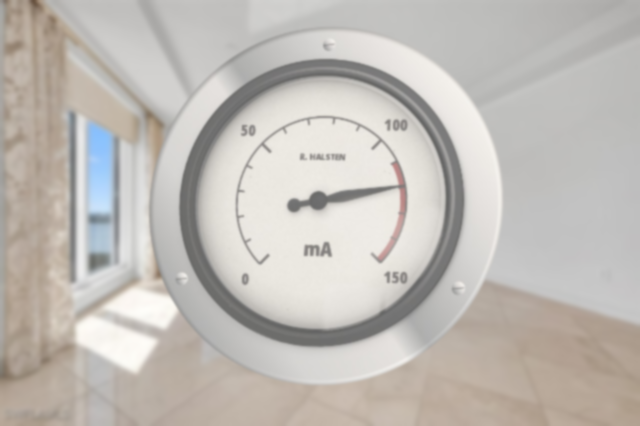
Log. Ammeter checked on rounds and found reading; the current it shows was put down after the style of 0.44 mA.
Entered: 120 mA
